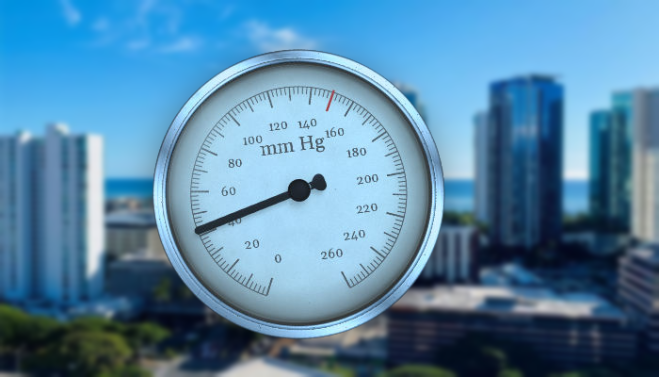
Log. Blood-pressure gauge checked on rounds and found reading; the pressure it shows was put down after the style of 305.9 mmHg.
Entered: 42 mmHg
